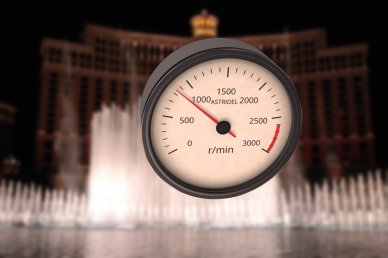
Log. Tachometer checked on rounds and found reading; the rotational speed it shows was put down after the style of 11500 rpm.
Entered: 850 rpm
